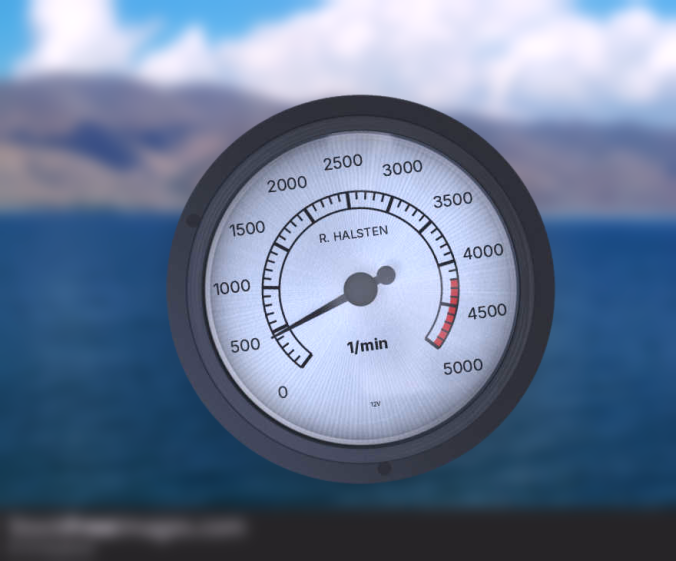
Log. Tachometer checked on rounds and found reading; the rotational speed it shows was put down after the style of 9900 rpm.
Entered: 450 rpm
